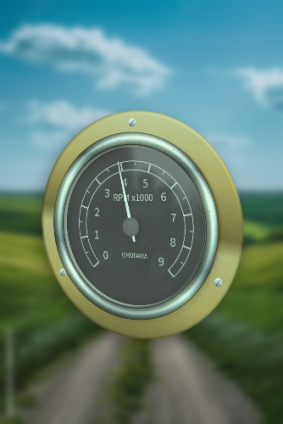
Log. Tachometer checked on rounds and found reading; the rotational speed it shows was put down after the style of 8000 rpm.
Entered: 4000 rpm
